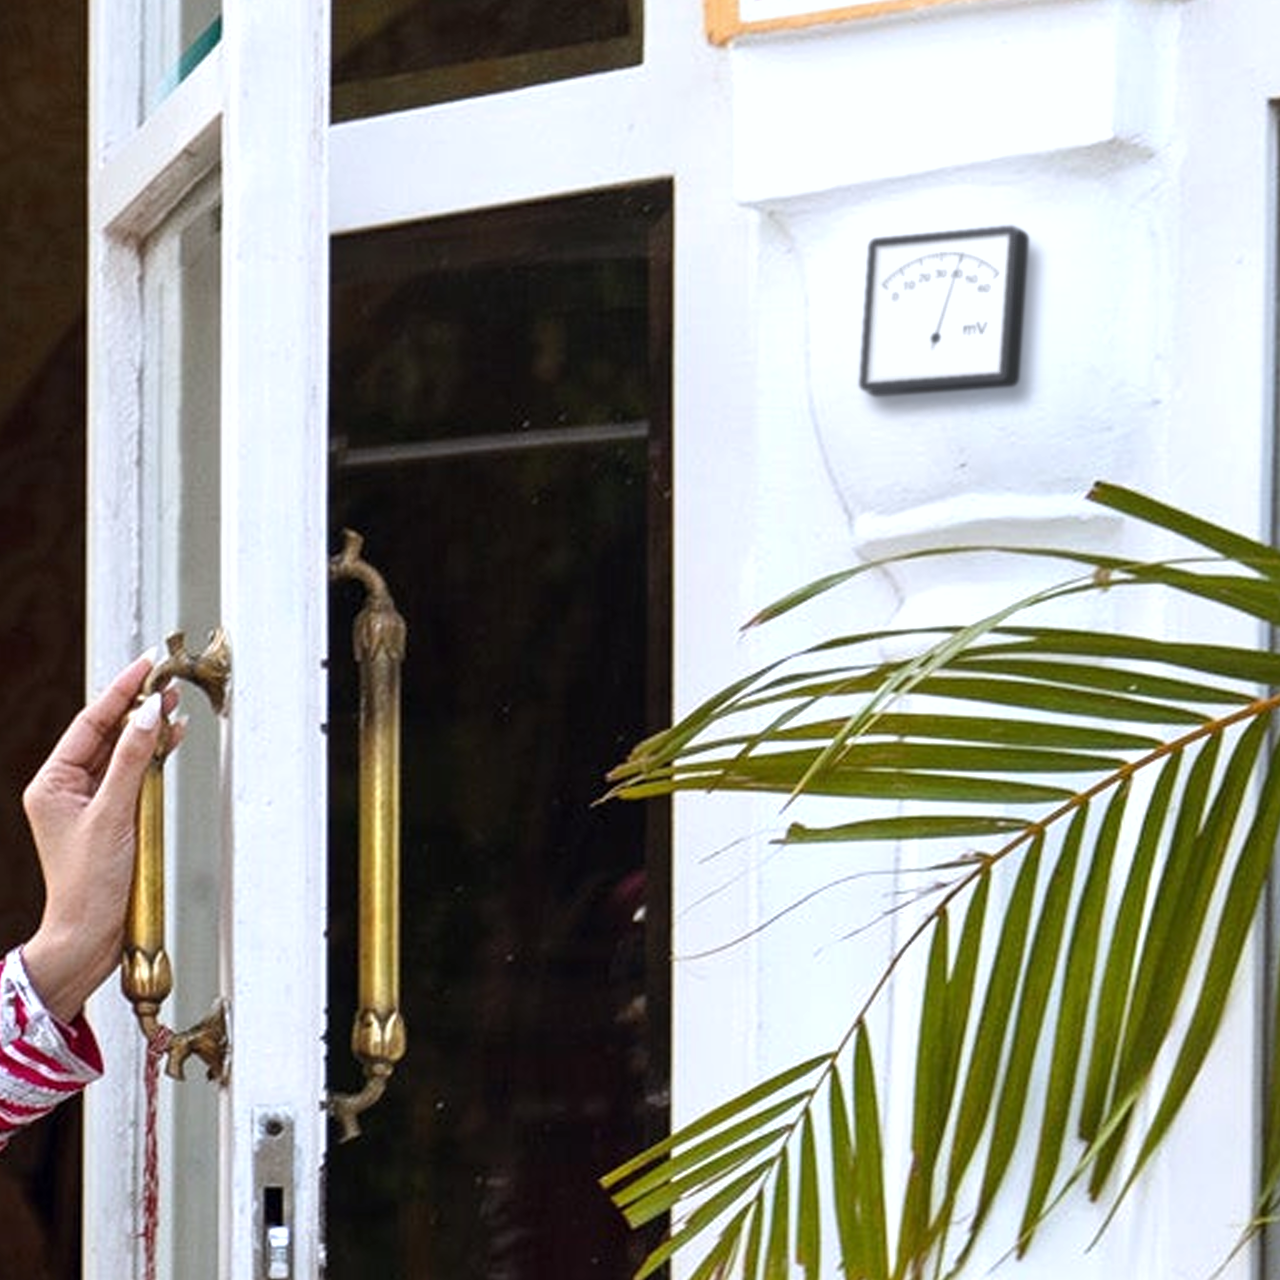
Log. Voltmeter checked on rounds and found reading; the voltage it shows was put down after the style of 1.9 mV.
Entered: 40 mV
